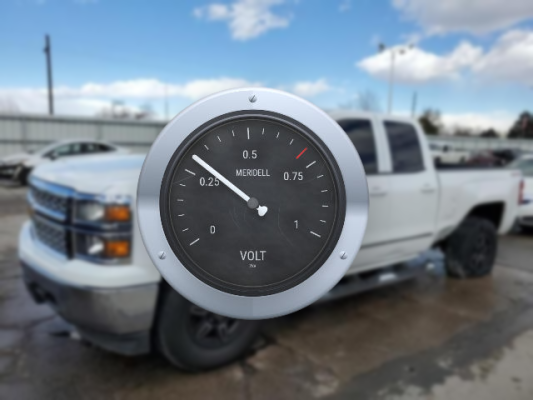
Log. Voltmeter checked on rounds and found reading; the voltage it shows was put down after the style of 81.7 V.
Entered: 0.3 V
